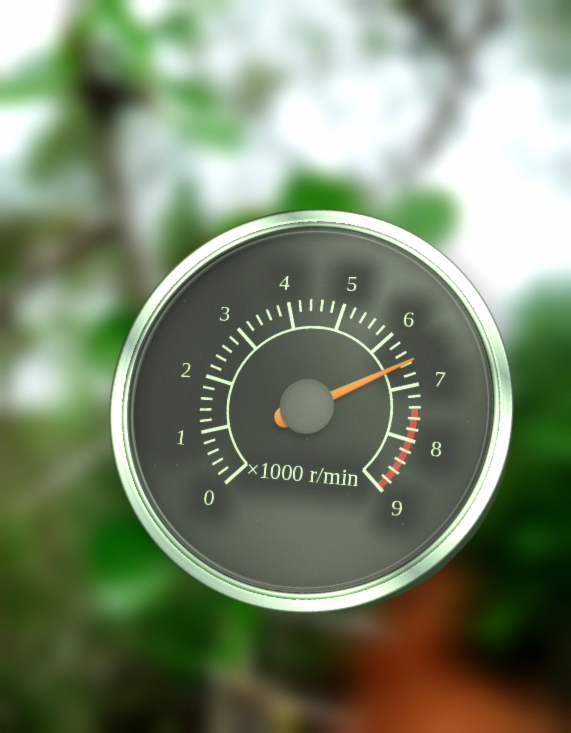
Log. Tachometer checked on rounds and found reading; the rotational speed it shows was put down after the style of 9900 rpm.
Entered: 6600 rpm
